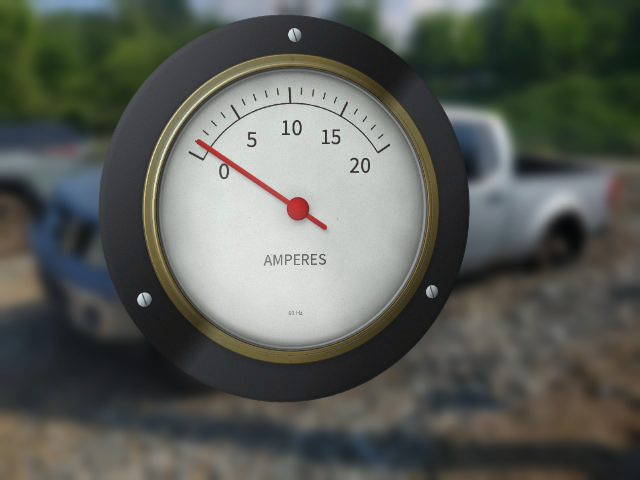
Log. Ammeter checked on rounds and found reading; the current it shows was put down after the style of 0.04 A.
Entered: 1 A
